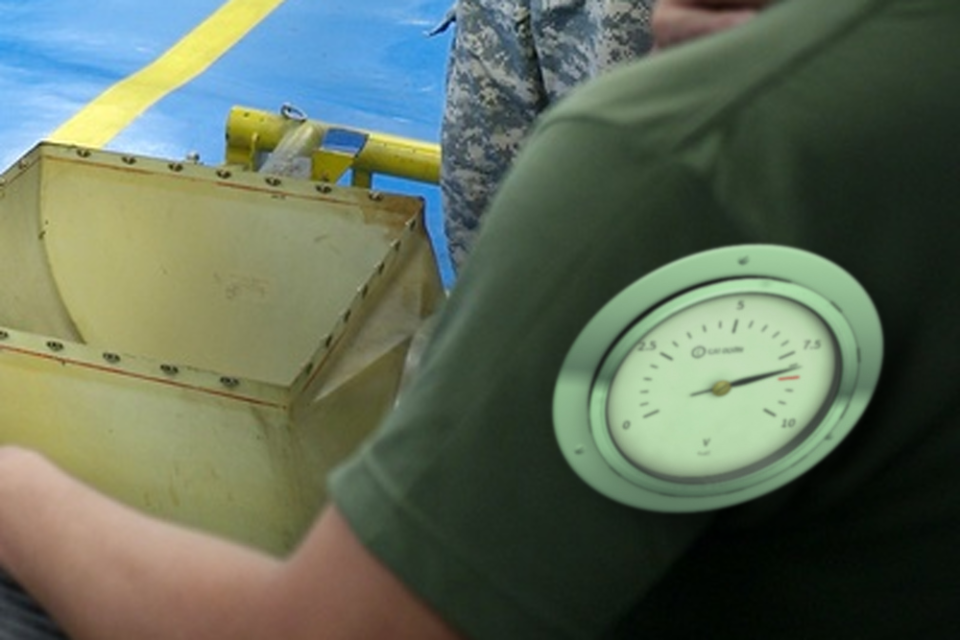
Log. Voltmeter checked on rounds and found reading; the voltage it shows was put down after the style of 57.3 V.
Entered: 8 V
